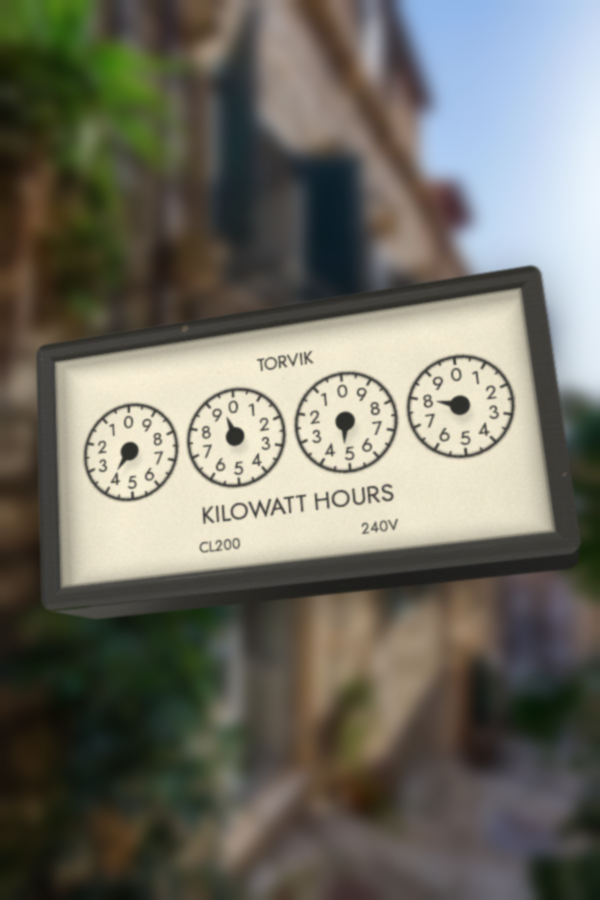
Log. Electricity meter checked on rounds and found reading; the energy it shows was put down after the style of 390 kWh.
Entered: 3948 kWh
